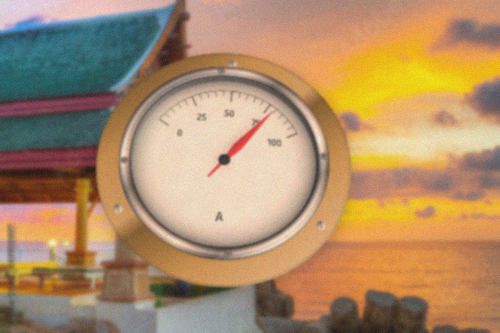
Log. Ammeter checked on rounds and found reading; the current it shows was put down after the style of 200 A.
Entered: 80 A
